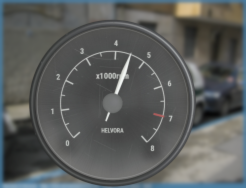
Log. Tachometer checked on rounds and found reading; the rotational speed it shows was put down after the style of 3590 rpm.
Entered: 4500 rpm
